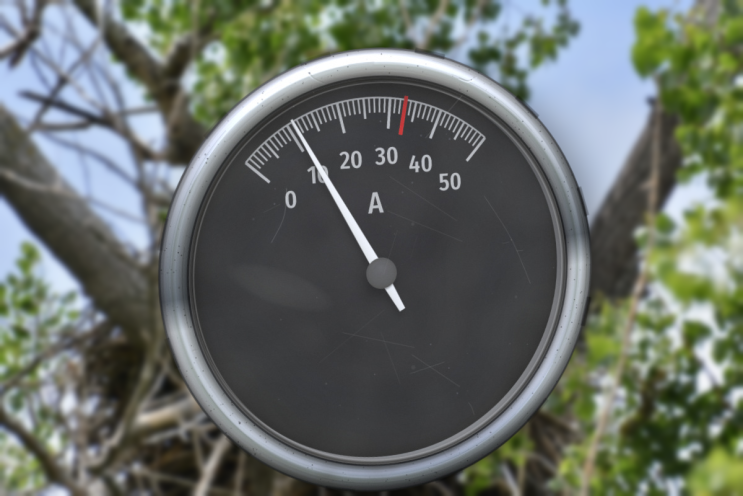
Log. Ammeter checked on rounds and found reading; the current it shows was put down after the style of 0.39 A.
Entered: 11 A
